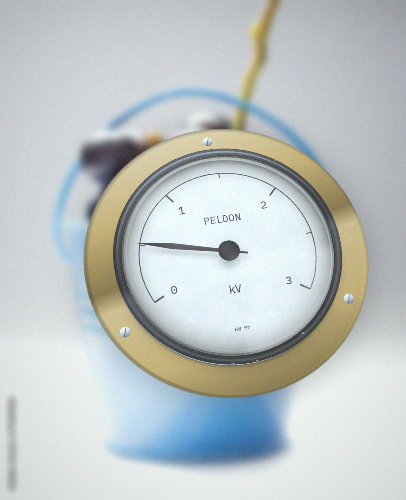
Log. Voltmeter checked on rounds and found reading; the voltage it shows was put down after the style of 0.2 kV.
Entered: 0.5 kV
